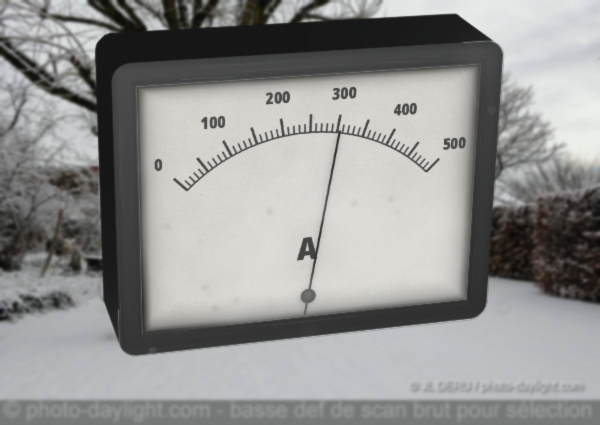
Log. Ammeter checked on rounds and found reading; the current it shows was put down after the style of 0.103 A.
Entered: 300 A
